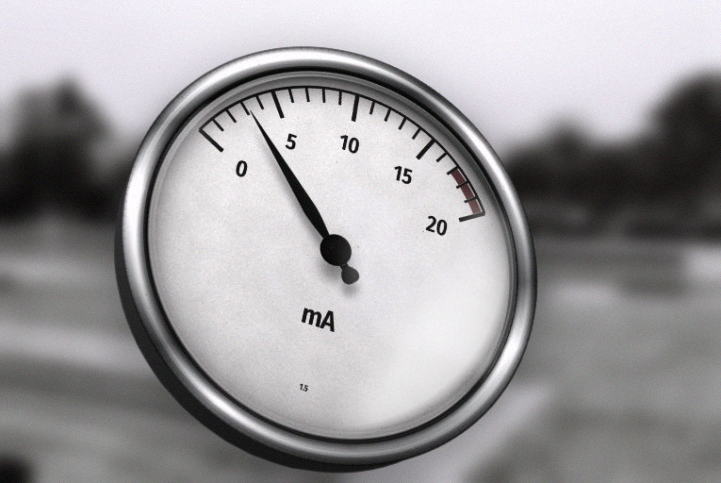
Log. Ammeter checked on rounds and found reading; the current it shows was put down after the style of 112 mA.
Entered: 3 mA
